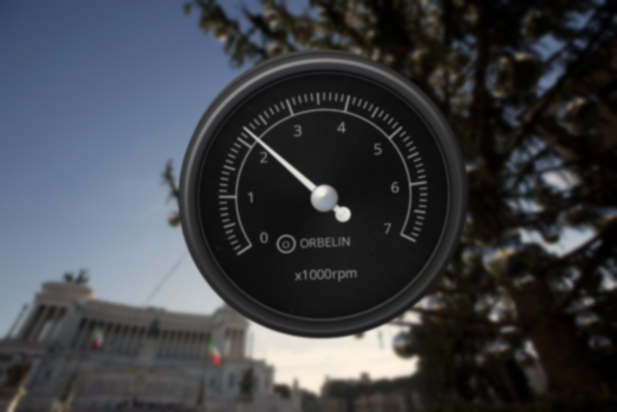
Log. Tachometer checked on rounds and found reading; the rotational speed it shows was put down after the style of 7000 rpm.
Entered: 2200 rpm
